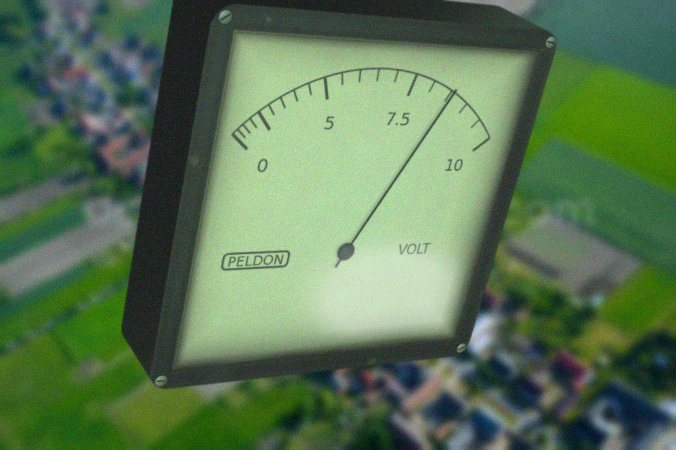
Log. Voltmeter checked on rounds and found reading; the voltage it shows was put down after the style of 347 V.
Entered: 8.5 V
